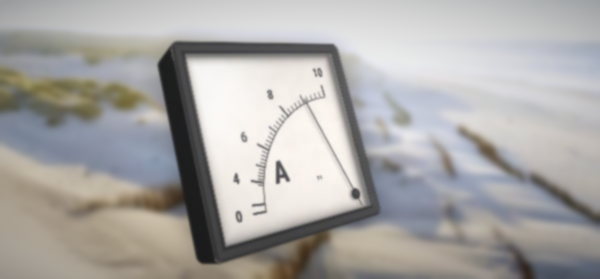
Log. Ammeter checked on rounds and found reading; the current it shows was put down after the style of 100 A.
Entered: 9 A
